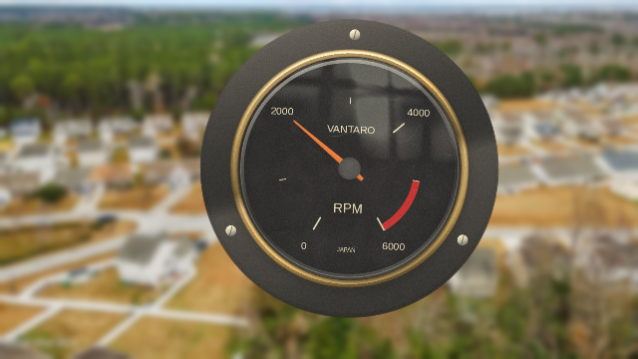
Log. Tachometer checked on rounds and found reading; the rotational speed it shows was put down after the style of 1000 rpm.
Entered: 2000 rpm
